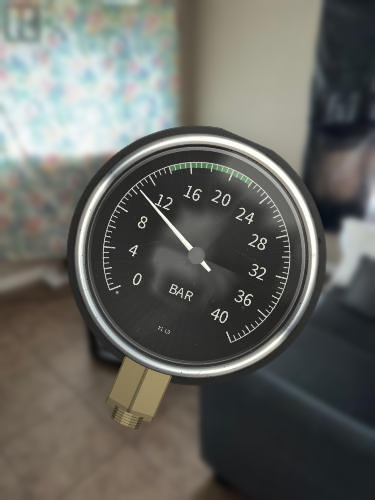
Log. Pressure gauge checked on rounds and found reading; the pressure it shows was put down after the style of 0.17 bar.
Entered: 10.5 bar
